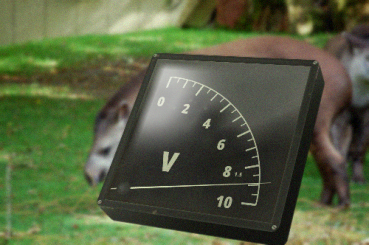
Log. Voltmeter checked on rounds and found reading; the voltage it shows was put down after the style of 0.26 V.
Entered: 9 V
